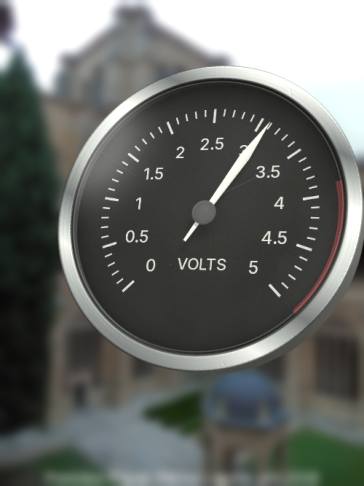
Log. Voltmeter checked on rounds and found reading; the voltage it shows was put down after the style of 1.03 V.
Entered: 3.1 V
